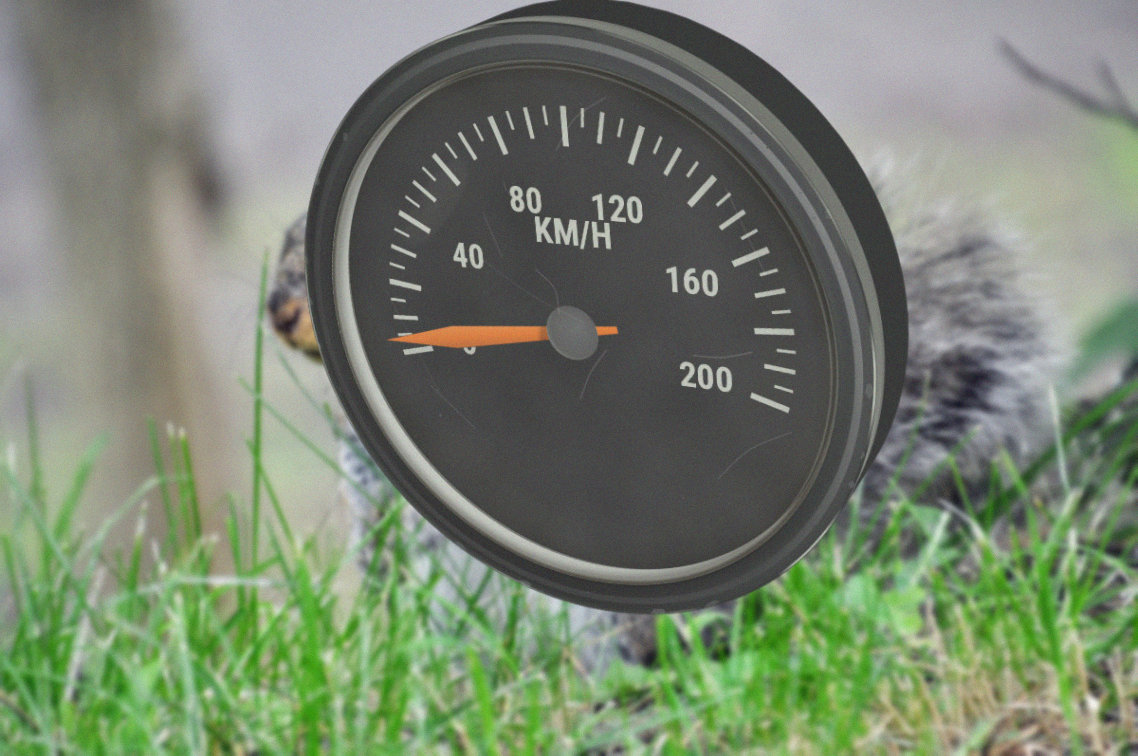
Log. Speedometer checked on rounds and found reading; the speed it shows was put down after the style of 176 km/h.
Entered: 5 km/h
